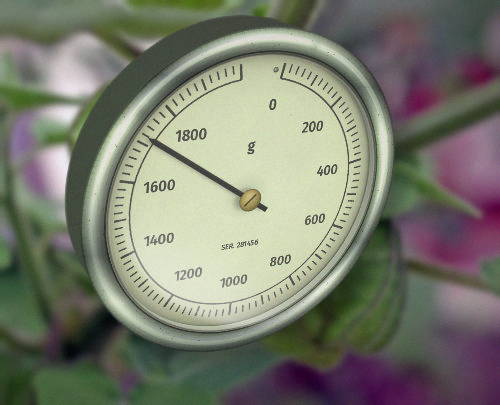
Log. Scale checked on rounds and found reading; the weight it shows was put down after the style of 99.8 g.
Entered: 1720 g
